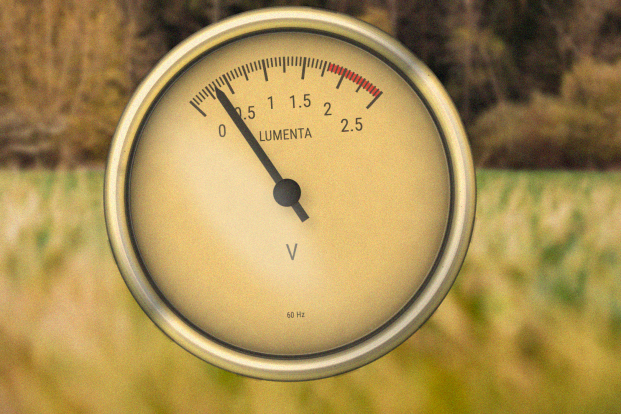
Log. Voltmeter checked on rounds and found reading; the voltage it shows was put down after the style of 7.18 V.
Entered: 0.35 V
